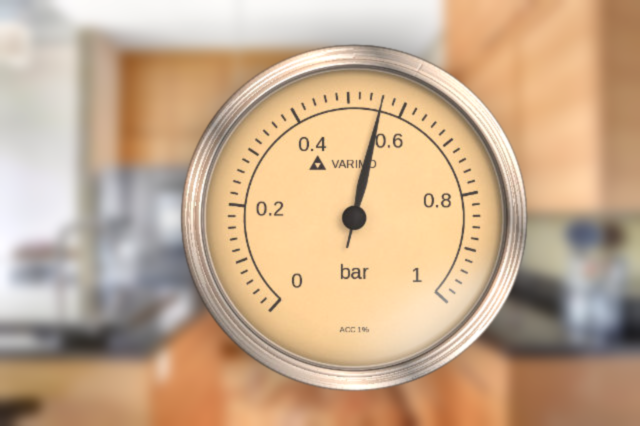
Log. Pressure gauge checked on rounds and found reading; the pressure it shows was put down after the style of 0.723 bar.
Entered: 0.56 bar
